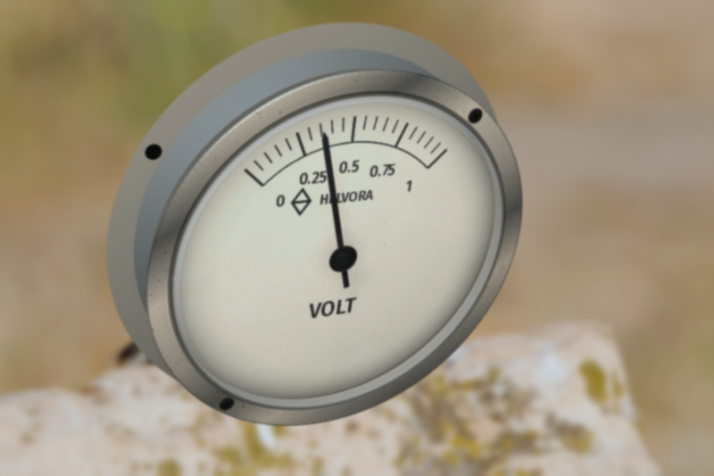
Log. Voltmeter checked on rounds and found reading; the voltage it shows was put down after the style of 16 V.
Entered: 0.35 V
